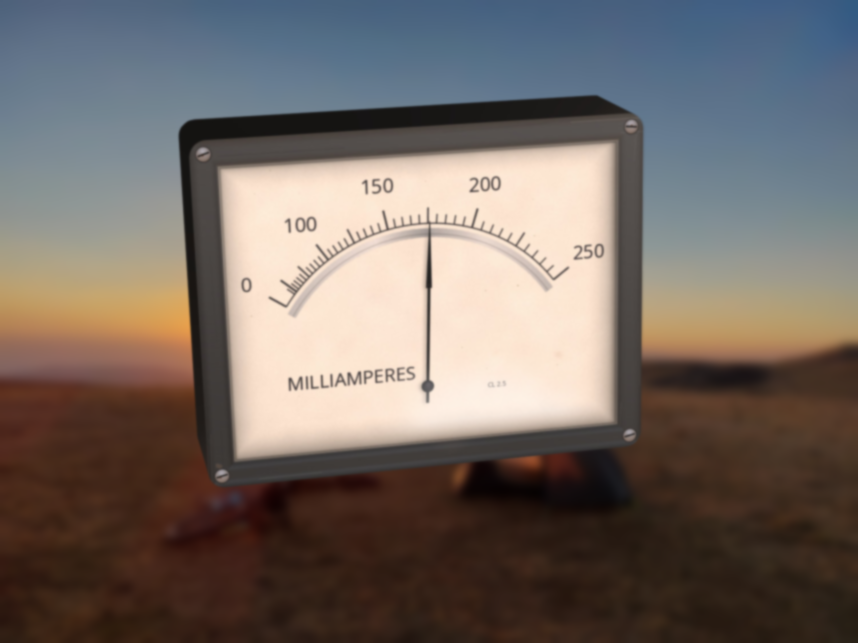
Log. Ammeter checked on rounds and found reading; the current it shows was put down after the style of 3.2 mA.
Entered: 175 mA
